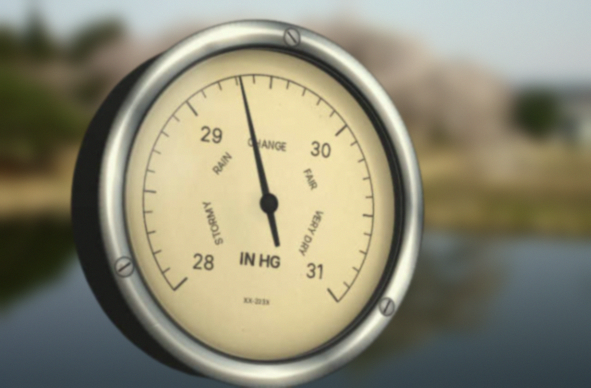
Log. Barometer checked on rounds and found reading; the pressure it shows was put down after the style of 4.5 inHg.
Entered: 29.3 inHg
